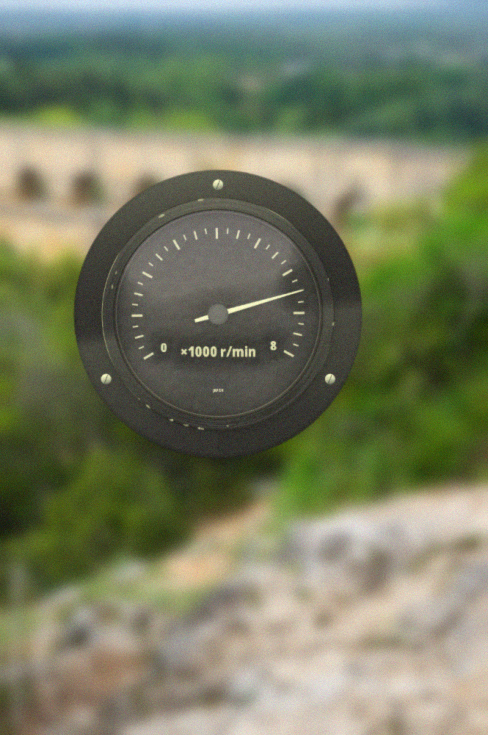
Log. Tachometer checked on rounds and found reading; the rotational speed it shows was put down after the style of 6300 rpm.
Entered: 6500 rpm
